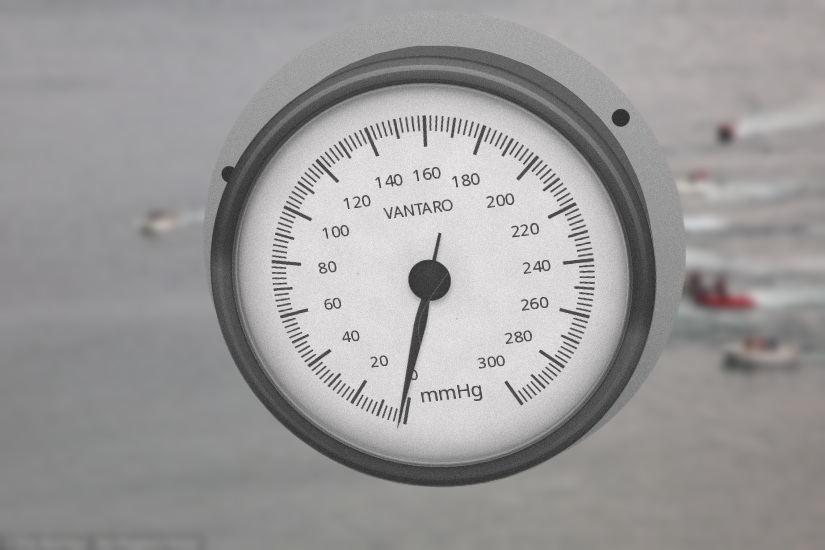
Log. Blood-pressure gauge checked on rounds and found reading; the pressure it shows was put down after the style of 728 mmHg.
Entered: 2 mmHg
